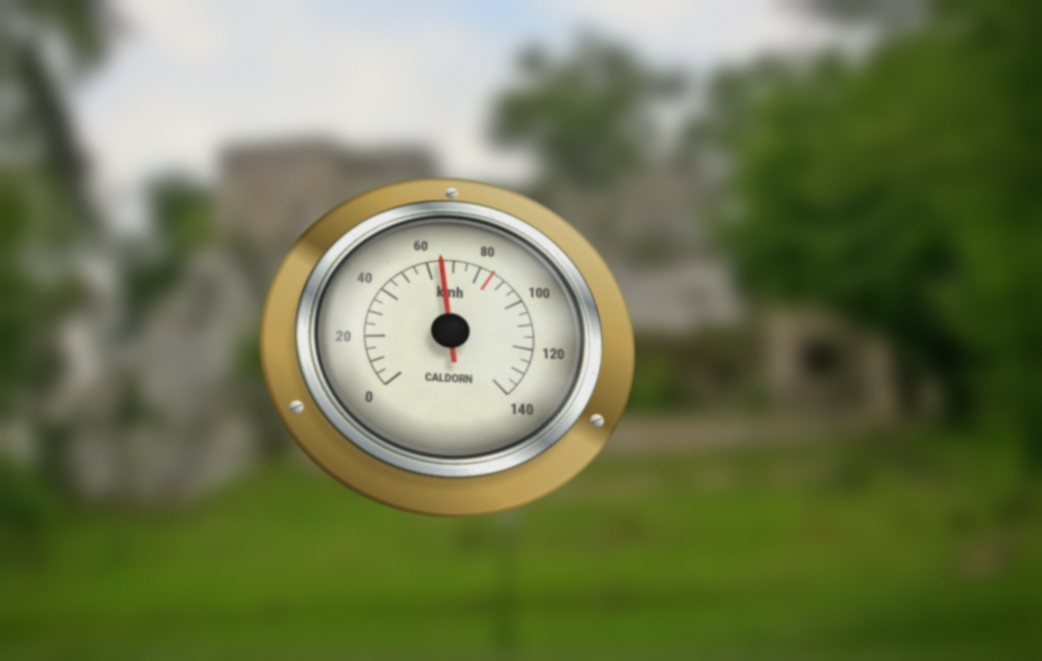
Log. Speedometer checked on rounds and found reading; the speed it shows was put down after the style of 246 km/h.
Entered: 65 km/h
